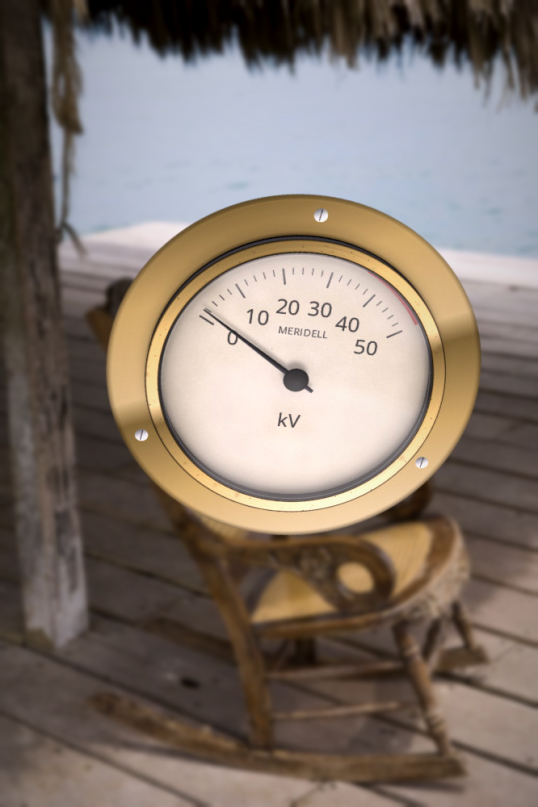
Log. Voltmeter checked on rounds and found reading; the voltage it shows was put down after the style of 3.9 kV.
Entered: 2 kV
